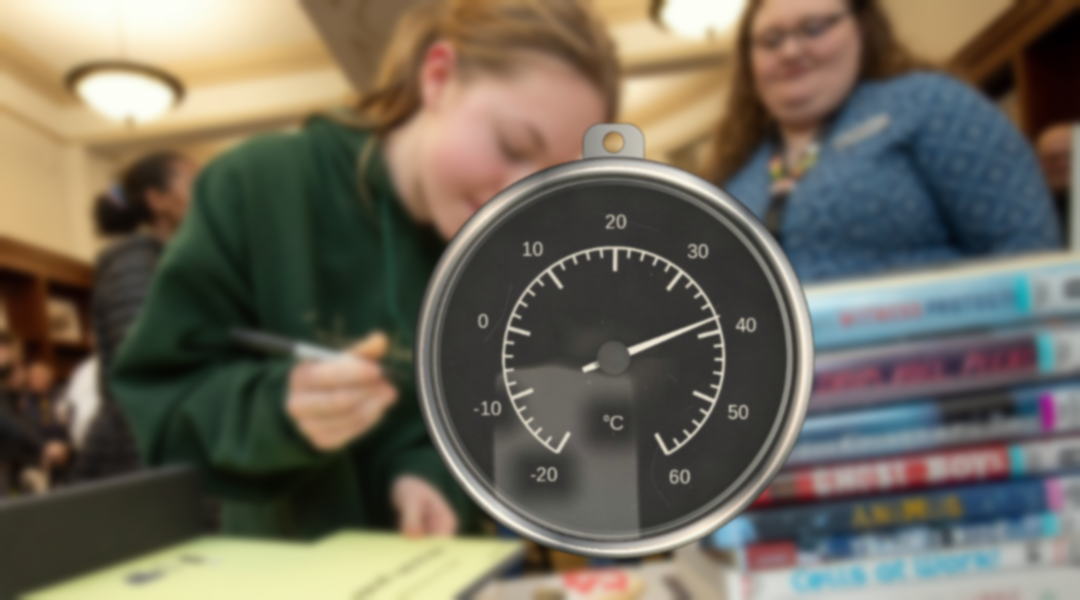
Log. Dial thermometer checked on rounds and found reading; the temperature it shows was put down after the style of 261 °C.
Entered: 38 °C
